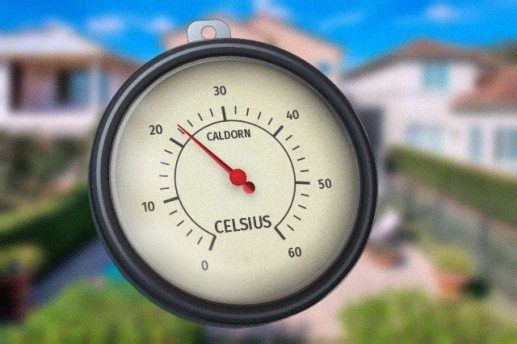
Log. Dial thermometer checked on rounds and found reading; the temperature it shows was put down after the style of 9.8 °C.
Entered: 22 °C
